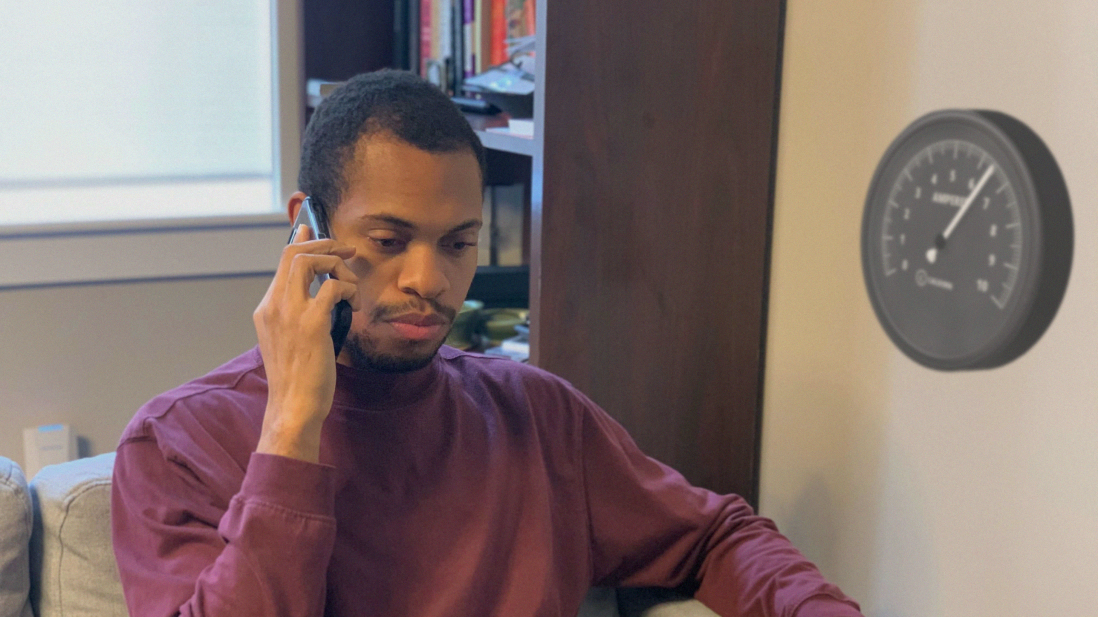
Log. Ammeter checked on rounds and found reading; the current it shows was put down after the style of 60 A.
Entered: 6.5 A
